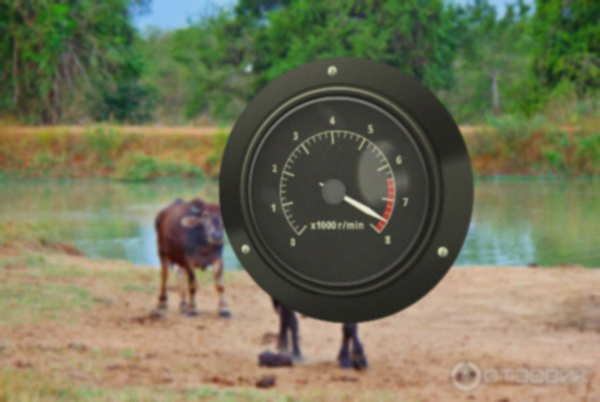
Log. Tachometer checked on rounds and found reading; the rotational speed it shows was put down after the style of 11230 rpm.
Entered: 7600 rpm
